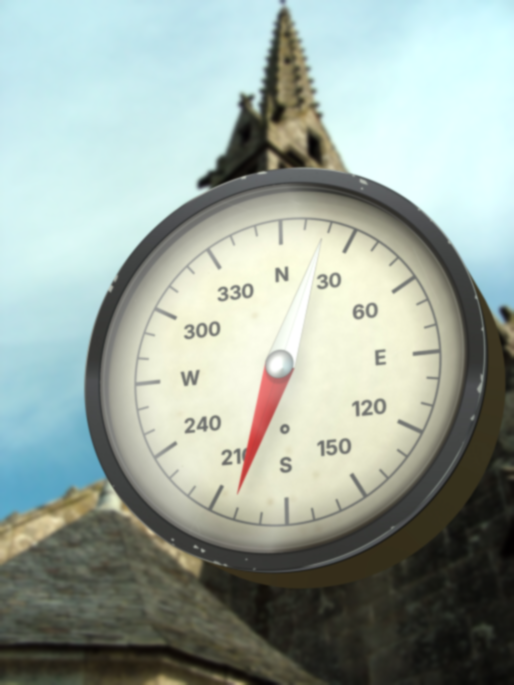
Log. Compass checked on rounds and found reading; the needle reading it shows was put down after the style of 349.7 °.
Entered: 200 °
